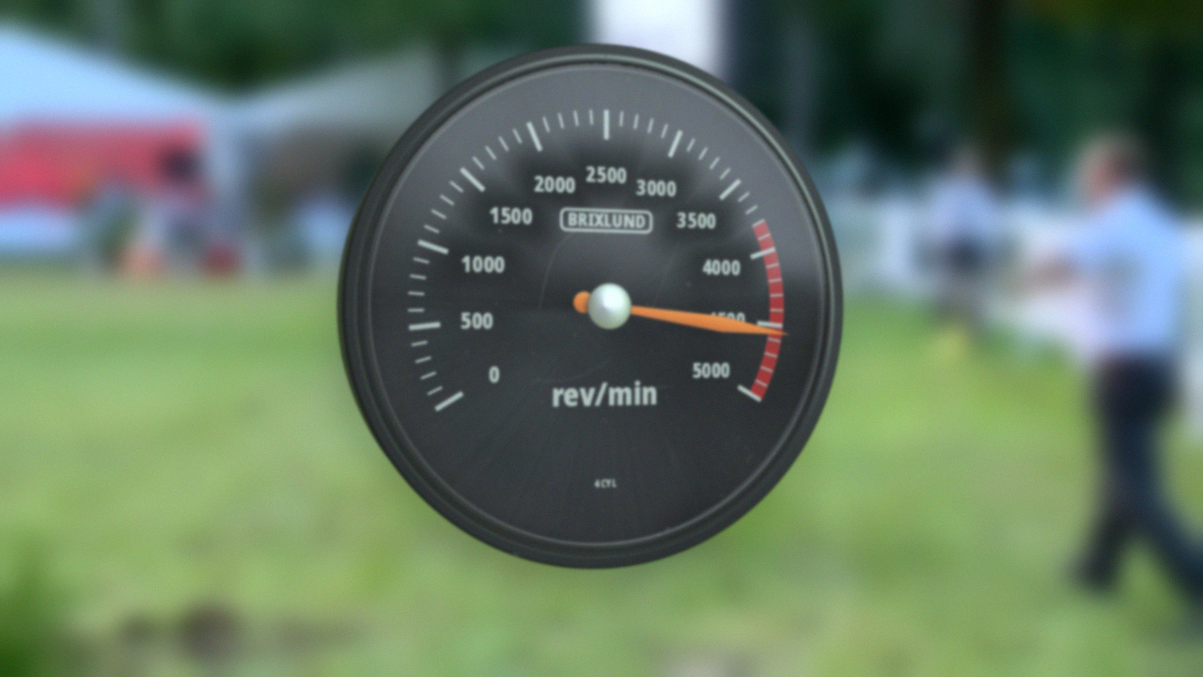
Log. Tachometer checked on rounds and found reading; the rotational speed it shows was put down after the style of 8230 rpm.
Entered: 4550 rpm
